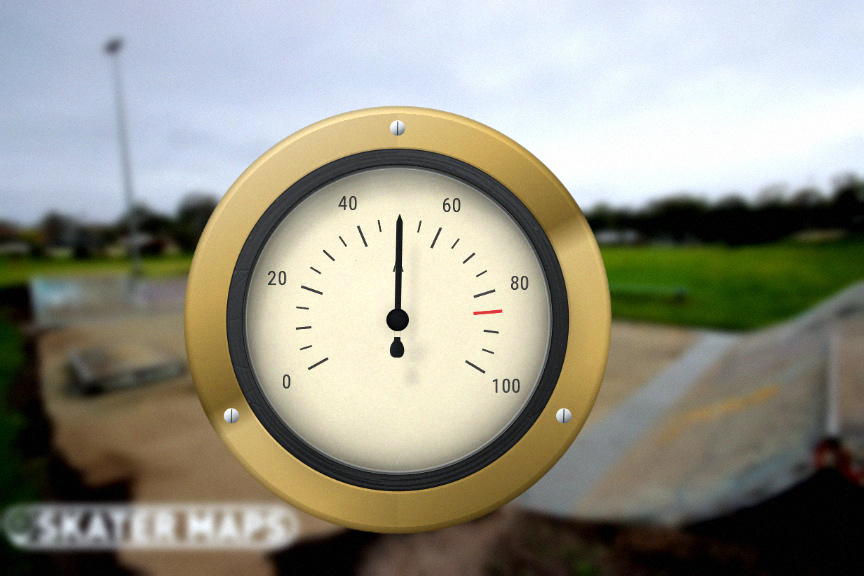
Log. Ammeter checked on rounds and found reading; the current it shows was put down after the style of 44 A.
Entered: 50 A
